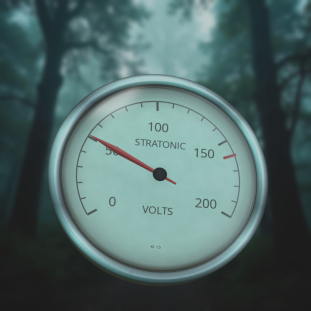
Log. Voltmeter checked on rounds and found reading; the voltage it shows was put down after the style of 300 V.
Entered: 50 V
